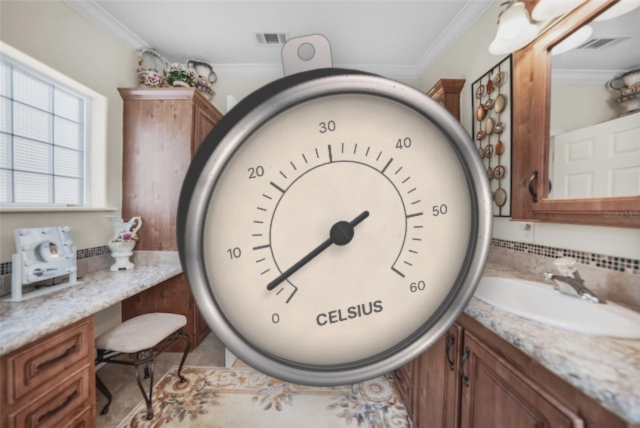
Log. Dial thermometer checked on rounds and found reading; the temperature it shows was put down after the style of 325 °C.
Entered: 4 °C
